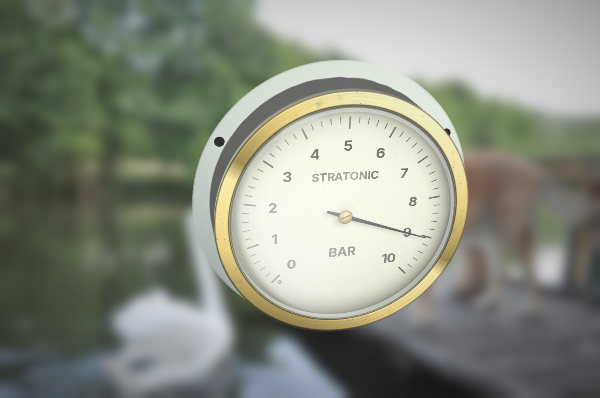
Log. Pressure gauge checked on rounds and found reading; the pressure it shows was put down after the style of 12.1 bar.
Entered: 9 bar
